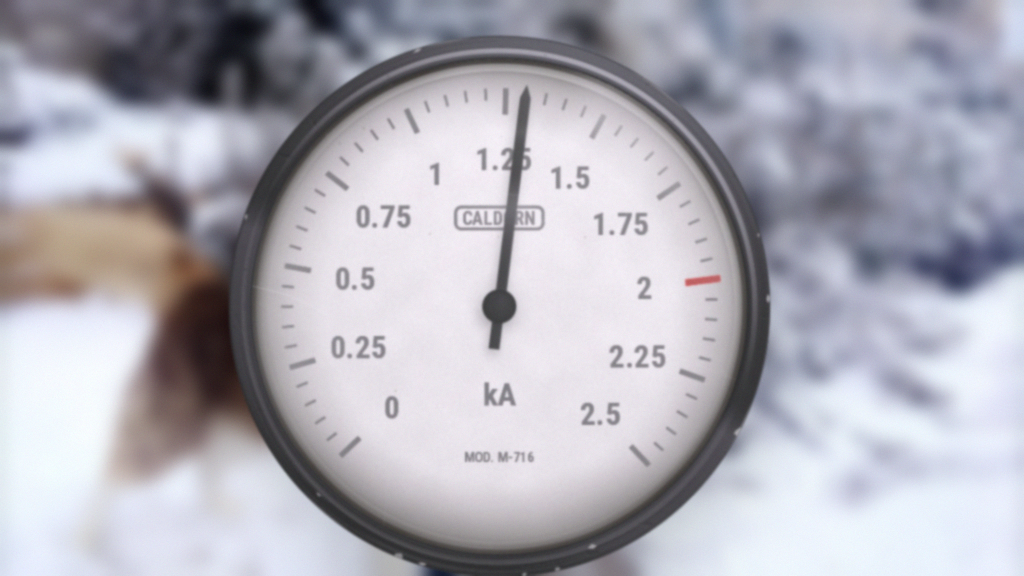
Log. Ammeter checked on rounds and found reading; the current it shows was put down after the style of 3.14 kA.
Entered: 1.3 kA
